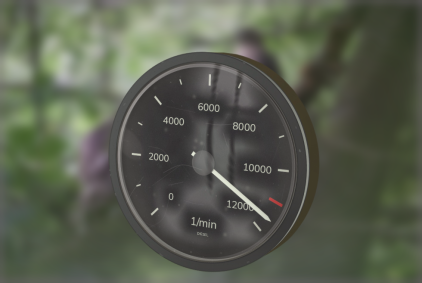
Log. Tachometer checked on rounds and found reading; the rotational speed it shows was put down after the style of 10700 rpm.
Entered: 11500 rpm
